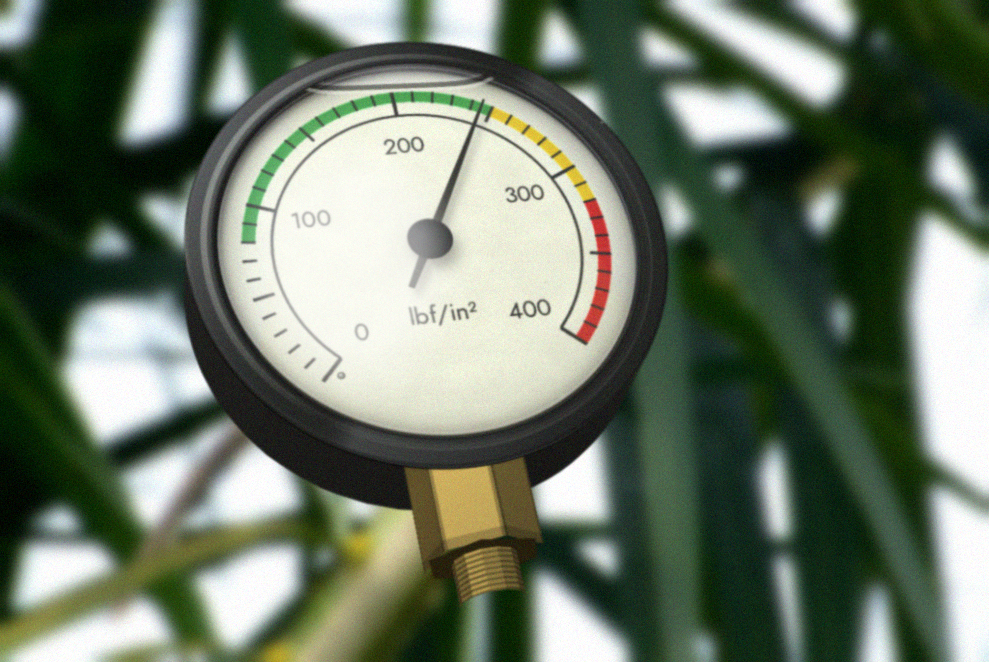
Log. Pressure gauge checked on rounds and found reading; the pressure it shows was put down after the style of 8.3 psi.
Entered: 245 psi
